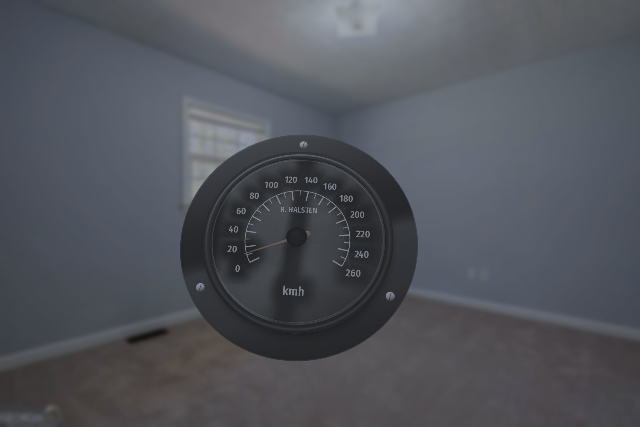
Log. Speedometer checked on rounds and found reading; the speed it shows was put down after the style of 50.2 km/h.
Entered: 10 km/h
